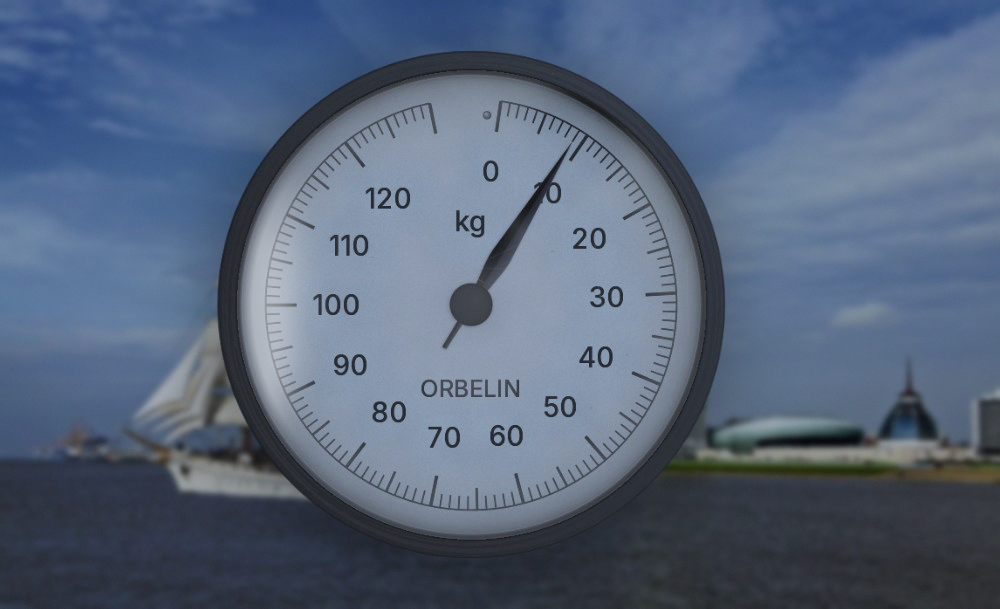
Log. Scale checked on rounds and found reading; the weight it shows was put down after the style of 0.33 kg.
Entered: 9 kg
